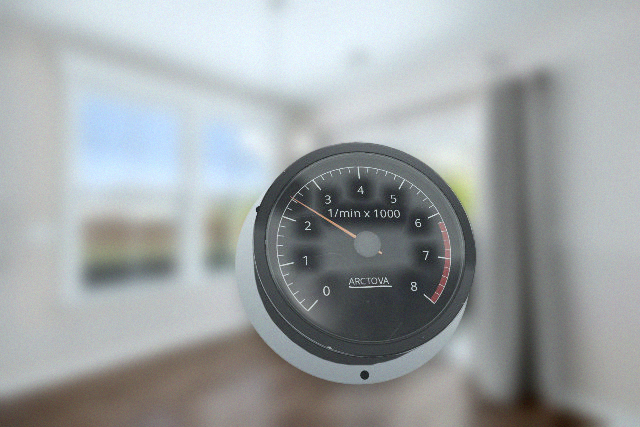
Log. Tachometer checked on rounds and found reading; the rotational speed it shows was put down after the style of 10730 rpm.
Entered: 2400 rpm
